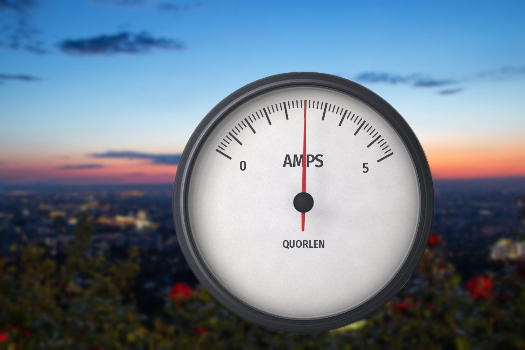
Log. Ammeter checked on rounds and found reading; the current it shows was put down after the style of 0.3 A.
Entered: 2.5 A
